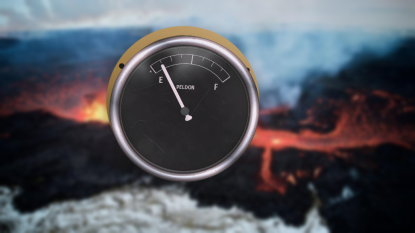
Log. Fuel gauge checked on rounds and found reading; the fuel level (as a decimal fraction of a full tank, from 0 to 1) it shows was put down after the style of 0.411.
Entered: 0.125
